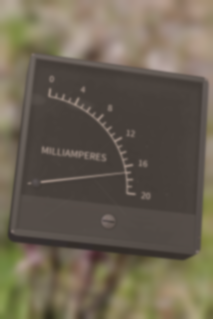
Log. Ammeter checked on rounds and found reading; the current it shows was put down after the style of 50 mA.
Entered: 17 mA
